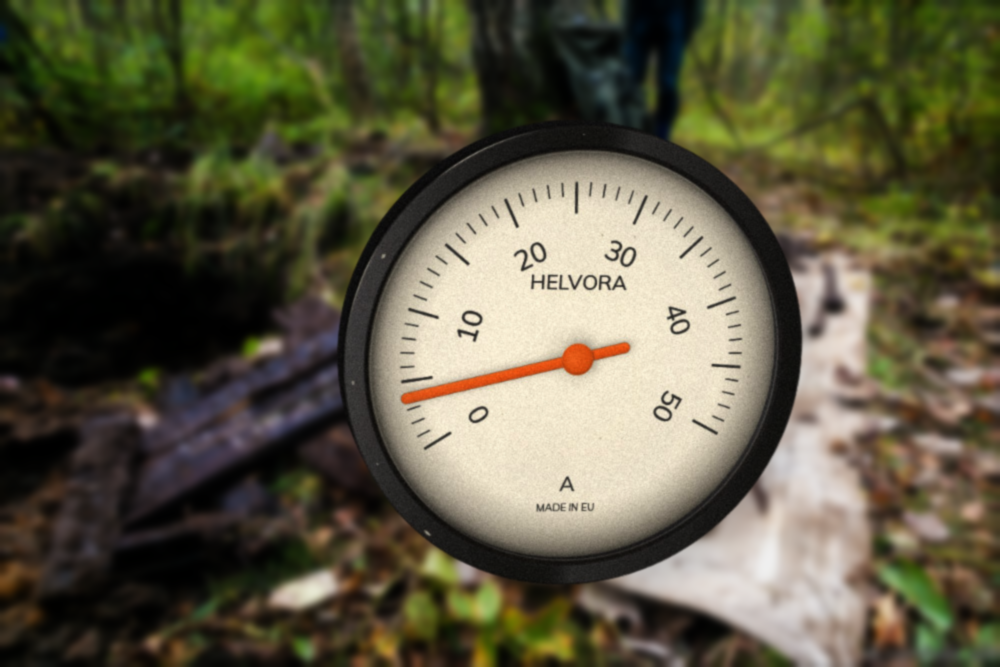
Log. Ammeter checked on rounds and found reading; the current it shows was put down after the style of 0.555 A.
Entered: 4 A
